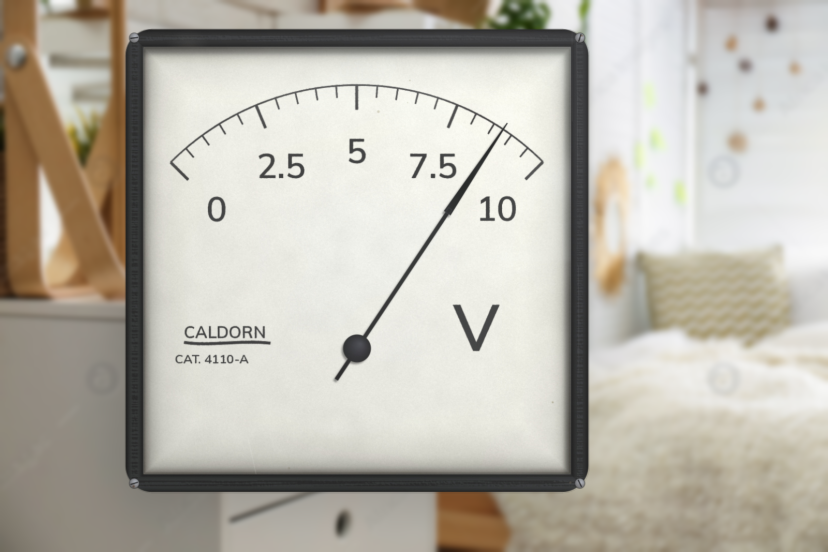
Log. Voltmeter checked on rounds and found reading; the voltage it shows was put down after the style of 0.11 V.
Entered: 8.75 V
